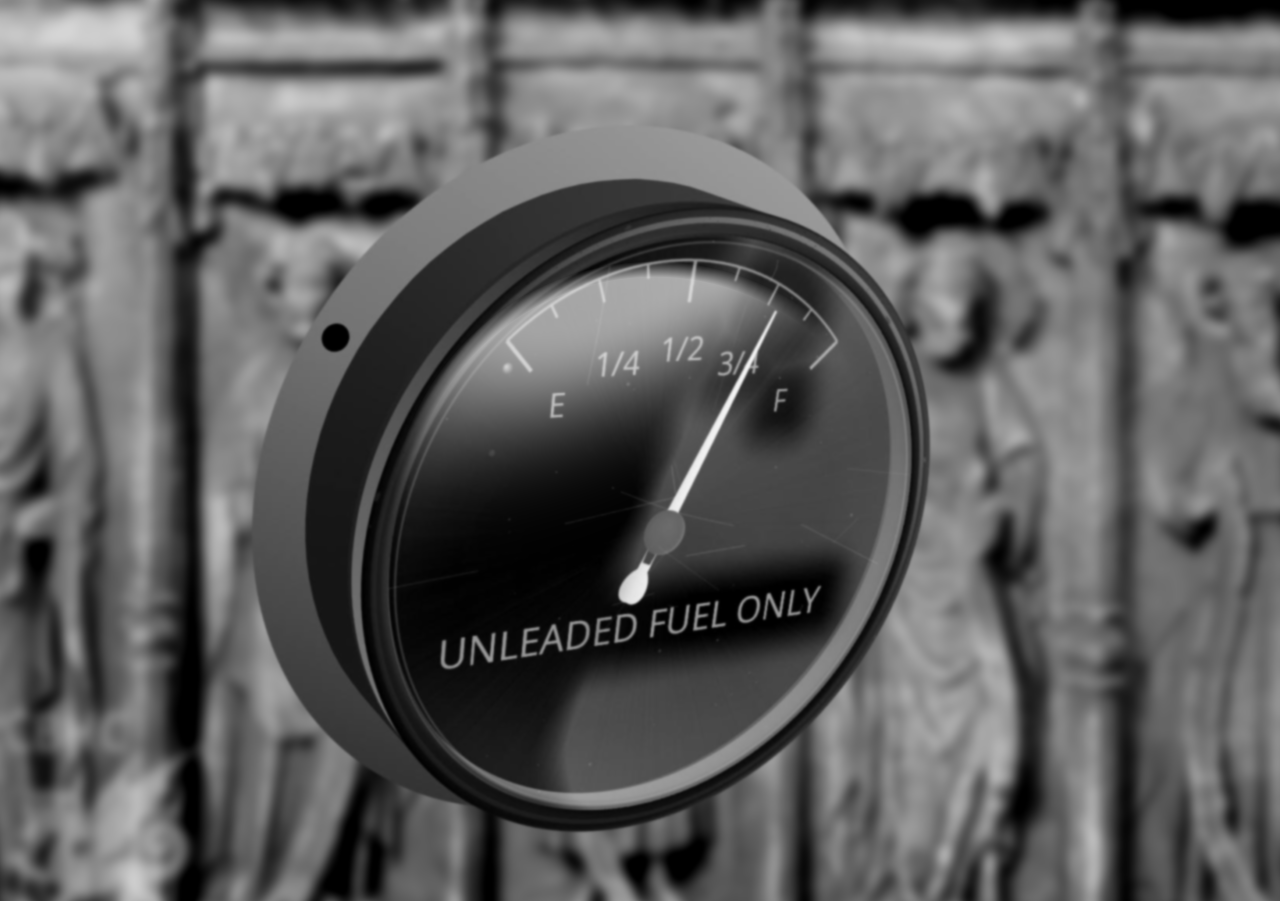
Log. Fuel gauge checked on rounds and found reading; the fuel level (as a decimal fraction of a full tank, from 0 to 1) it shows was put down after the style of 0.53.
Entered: 0.75
